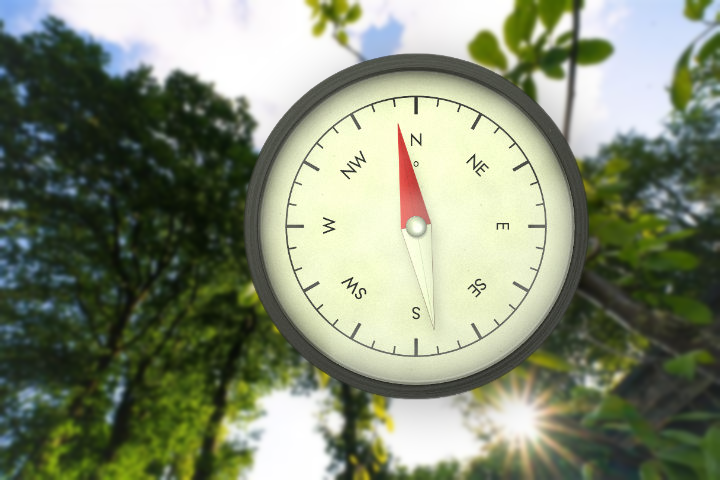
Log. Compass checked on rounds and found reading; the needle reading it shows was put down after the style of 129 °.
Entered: 350 °
